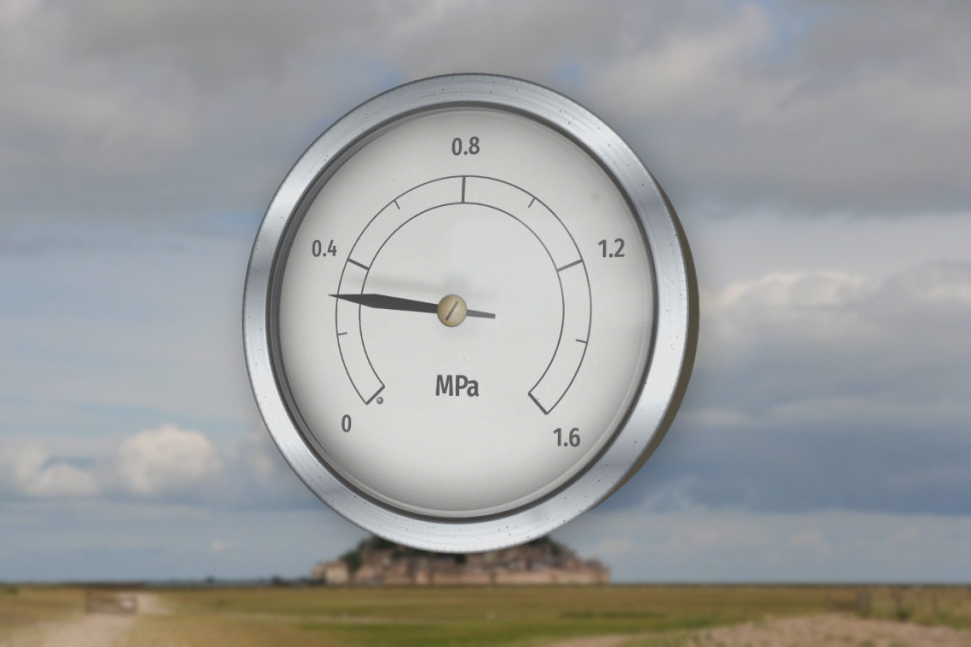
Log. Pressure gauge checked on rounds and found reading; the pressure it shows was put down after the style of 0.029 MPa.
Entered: 0.3 MPa
